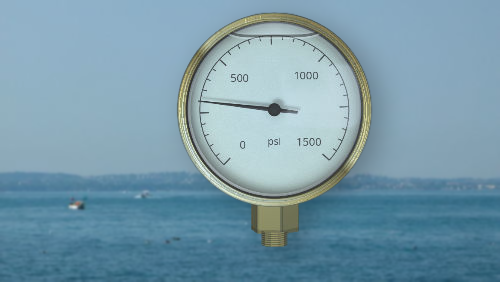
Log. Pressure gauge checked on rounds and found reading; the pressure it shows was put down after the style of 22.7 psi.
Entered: 300 psi
